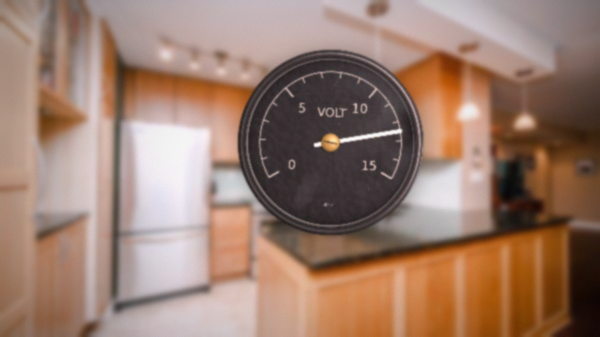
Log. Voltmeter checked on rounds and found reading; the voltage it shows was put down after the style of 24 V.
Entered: 12.5 V
